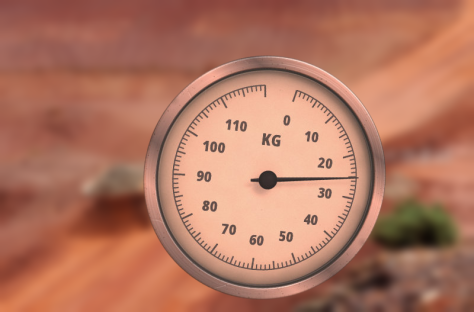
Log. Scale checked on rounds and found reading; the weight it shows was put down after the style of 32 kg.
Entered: 25 kg
